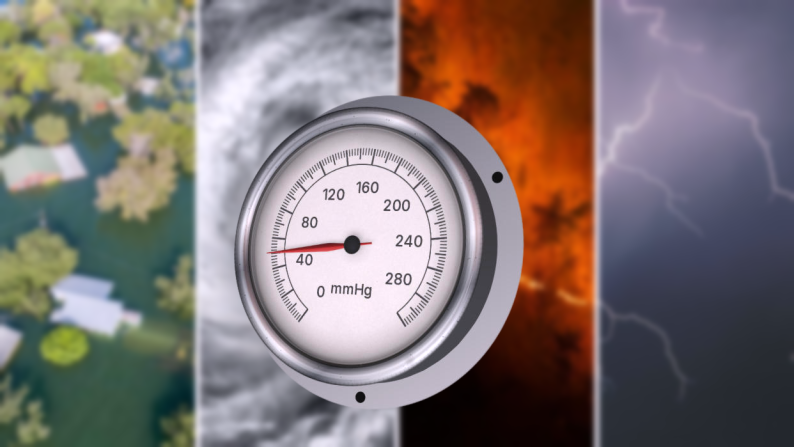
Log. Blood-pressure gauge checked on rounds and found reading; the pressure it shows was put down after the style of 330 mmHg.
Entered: 50 mmHg
